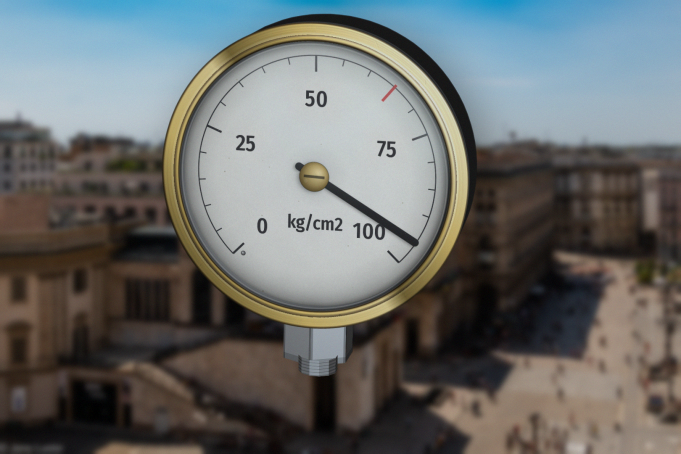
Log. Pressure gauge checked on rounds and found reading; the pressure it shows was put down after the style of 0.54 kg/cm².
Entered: 95 kg/cm²
